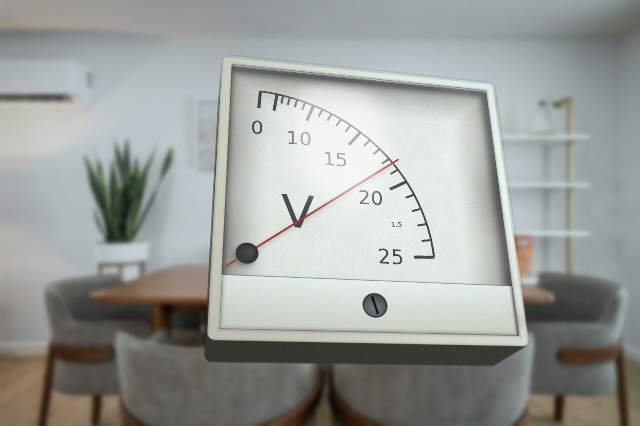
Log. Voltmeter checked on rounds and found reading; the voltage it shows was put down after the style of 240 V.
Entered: 18.5 V
